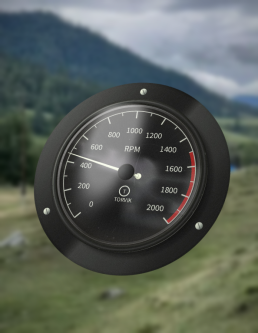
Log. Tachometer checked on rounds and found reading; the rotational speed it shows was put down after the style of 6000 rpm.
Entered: 450 rpm
